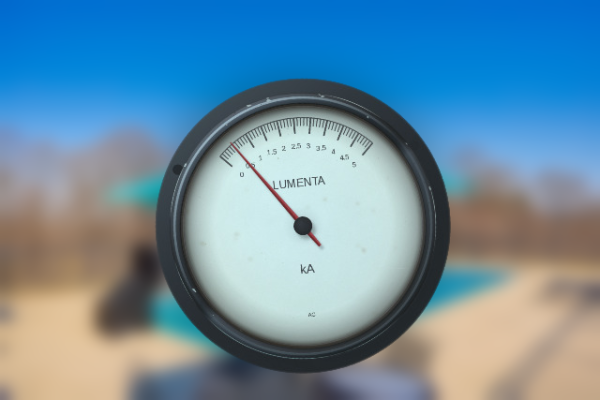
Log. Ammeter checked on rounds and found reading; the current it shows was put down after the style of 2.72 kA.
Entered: 0.5 kA
